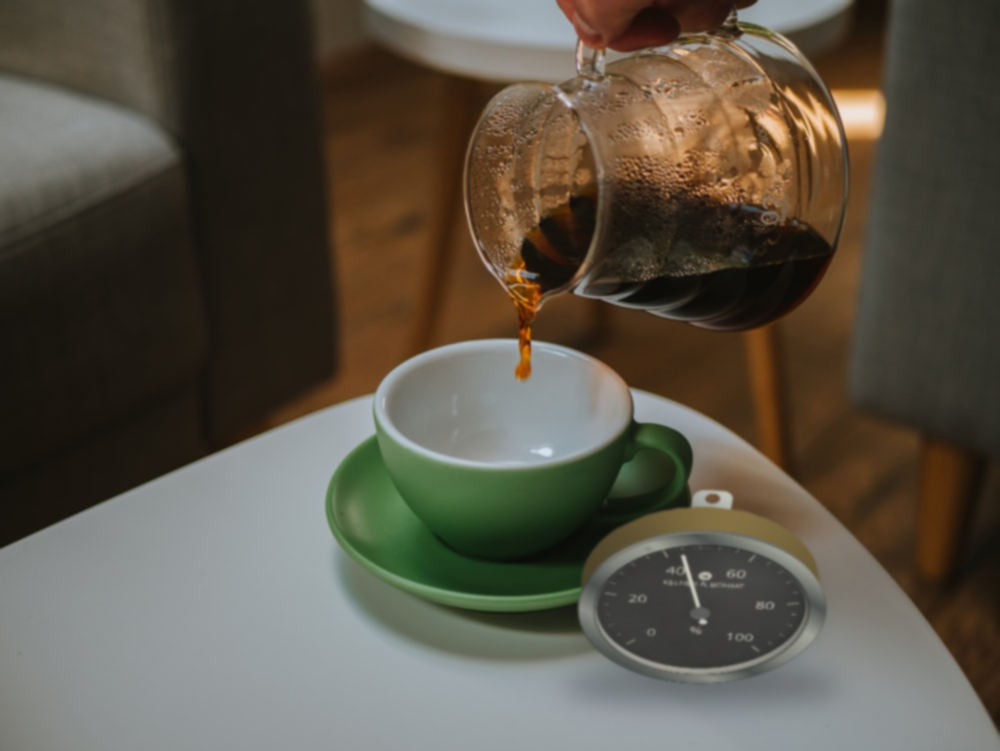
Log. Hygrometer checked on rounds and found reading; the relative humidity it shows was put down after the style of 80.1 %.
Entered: 44 %
